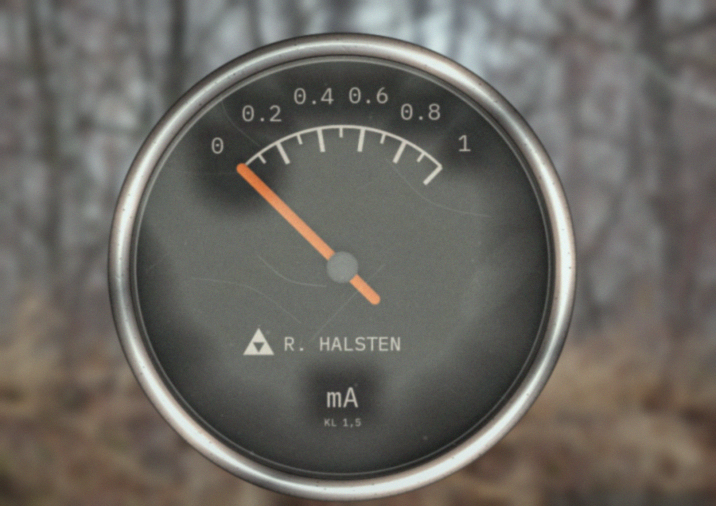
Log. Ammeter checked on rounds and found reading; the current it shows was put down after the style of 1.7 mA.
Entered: 0 mA
